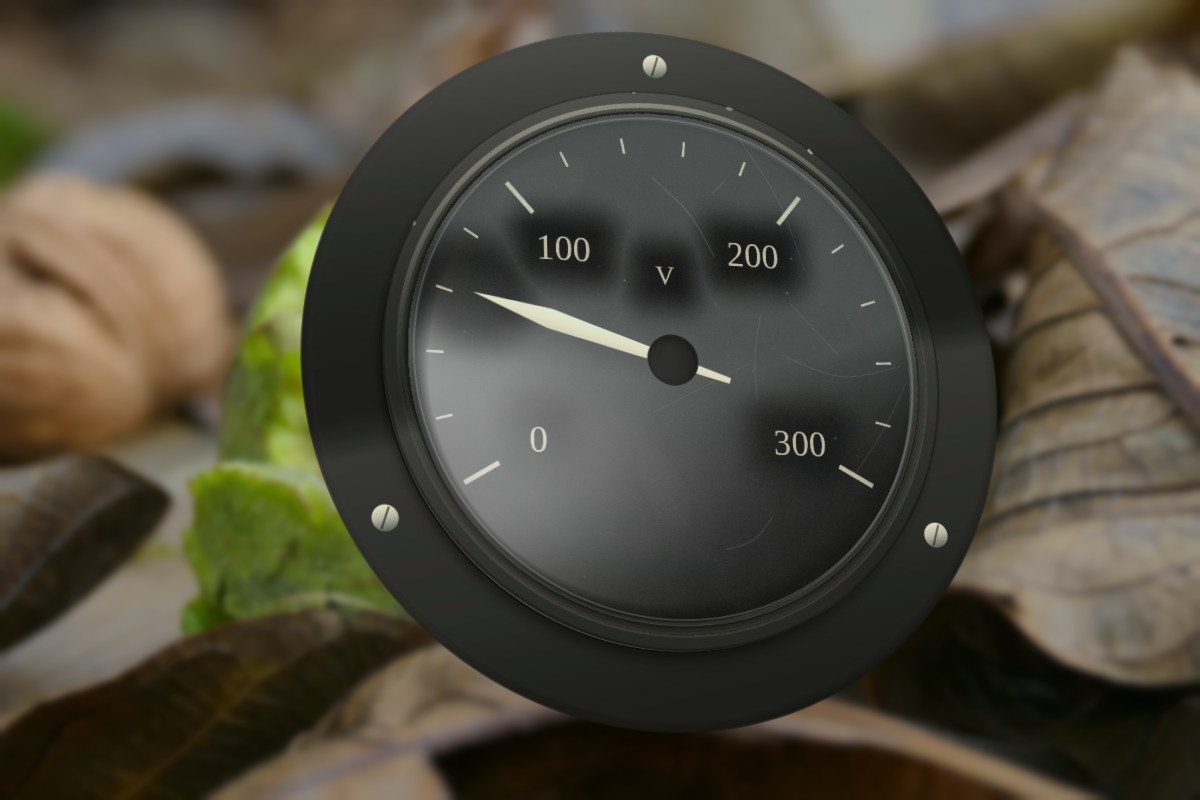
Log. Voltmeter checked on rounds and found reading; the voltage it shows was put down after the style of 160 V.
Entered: 60 V
